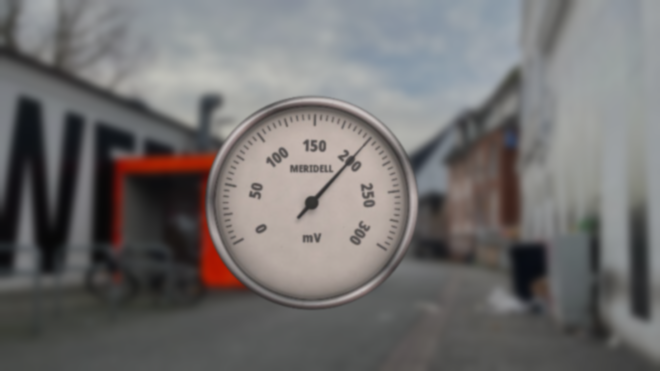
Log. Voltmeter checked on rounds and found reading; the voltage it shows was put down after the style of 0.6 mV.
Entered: 200 mV
